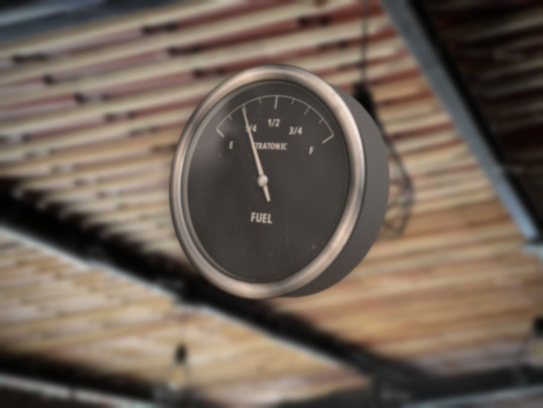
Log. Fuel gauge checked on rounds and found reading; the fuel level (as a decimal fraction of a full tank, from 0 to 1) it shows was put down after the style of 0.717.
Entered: 0.25
